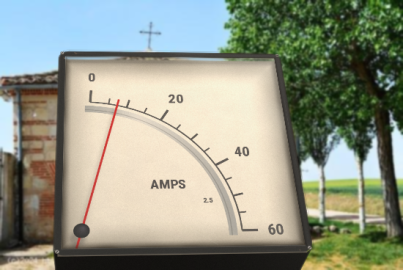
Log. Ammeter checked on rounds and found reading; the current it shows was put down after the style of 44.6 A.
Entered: 7.5 A
